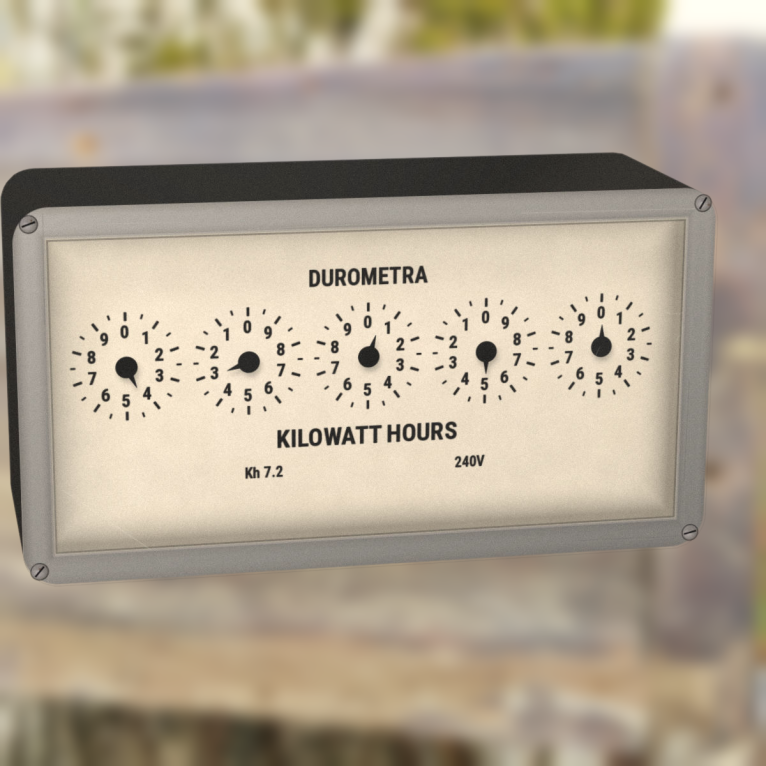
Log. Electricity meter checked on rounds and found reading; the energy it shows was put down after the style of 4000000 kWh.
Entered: 43050 kWh
